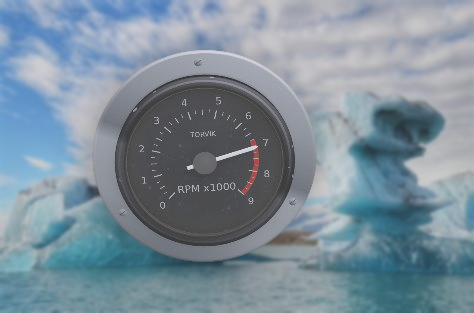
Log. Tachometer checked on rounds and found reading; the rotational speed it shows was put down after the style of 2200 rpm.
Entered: 7000 rpm
